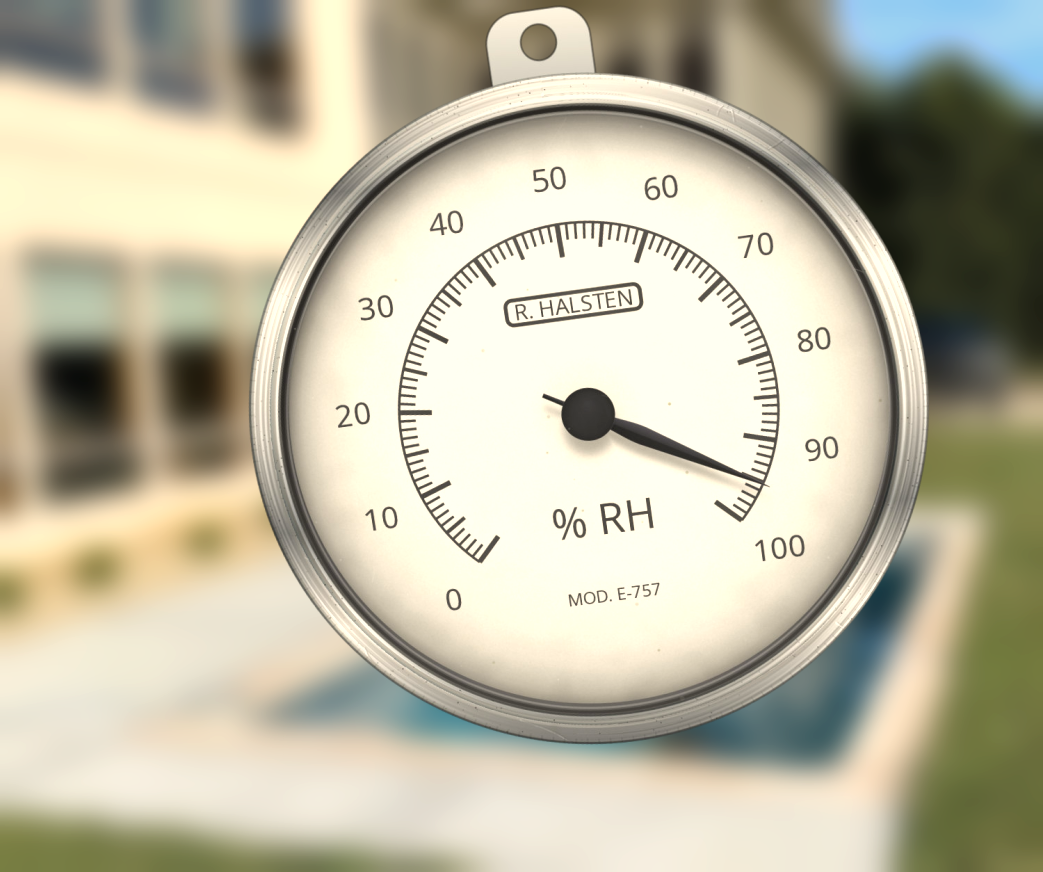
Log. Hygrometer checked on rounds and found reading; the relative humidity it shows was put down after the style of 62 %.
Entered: 95 %
